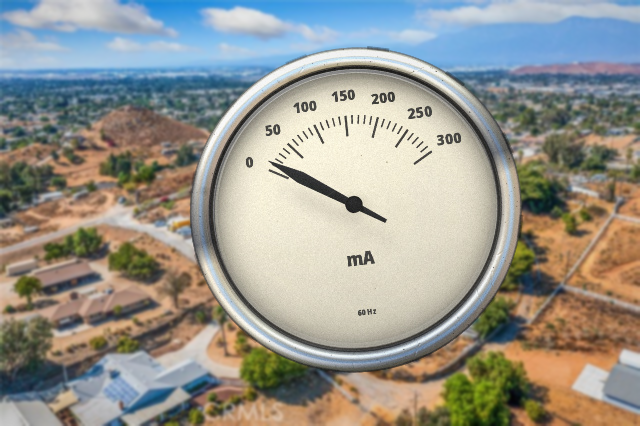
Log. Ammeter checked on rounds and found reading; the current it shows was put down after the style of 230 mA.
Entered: 10 mA
